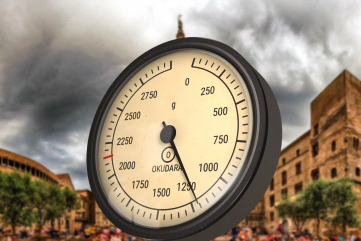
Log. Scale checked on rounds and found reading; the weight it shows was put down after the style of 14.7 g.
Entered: 1200 g
